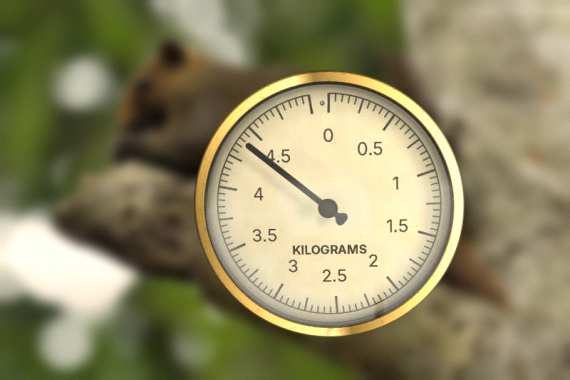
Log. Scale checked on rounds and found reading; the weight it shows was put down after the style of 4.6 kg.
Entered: 4.4 kg
